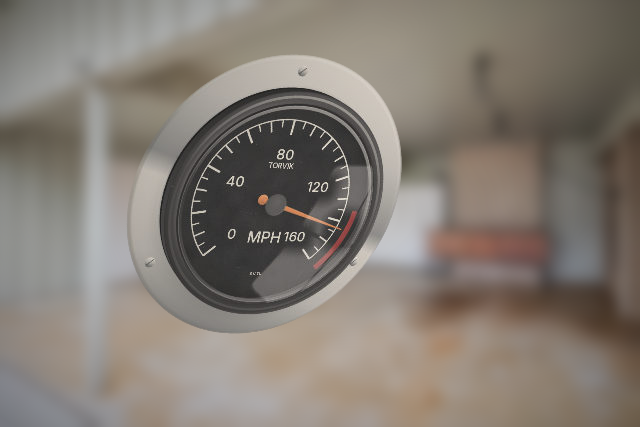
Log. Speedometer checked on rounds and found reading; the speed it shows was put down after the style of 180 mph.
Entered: 142.5 mph
